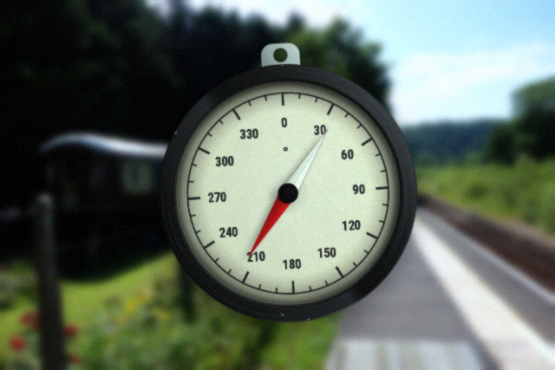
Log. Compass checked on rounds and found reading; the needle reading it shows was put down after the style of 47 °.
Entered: 215 °
